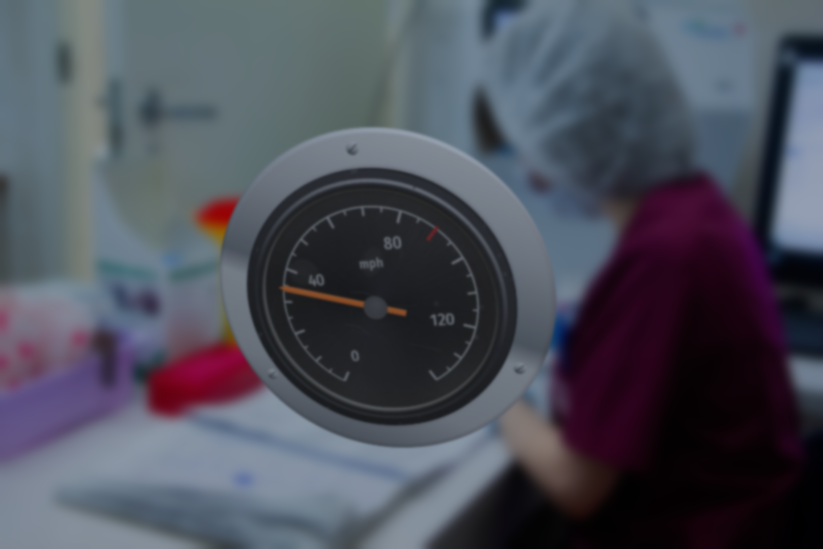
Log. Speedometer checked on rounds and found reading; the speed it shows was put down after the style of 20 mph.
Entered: 35 mph
